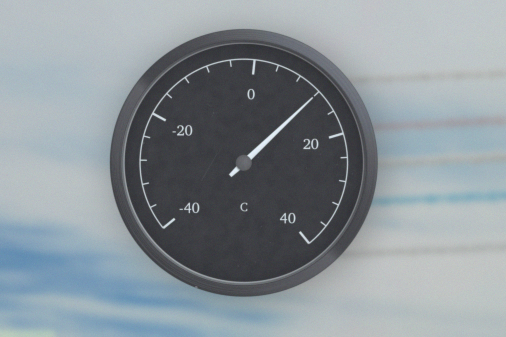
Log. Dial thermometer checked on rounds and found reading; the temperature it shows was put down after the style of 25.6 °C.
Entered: 12 °C
